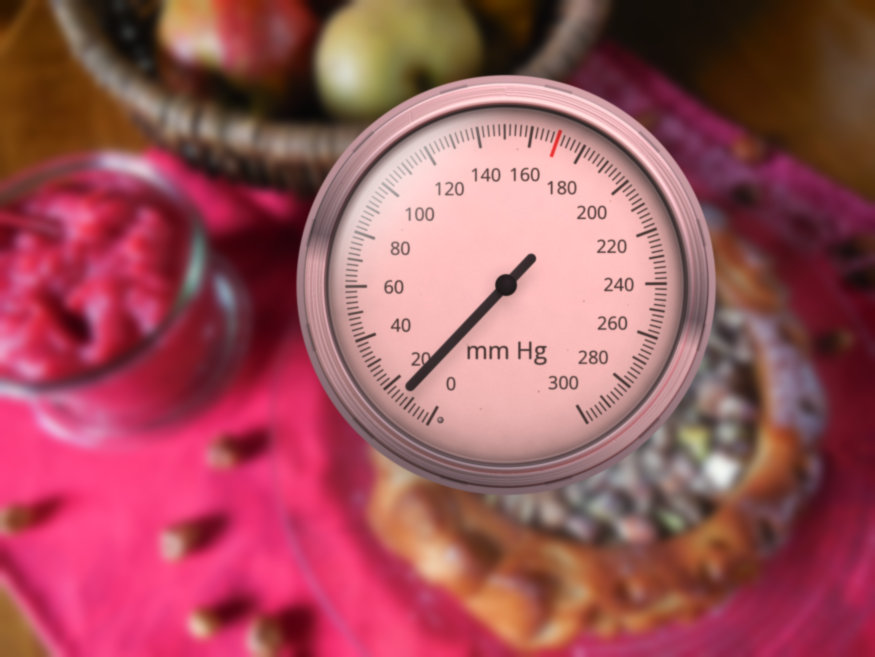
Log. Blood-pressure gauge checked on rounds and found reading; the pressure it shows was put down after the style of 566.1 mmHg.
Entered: 14 mmHg
